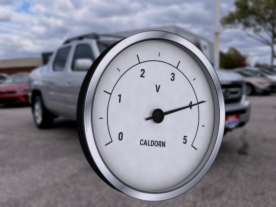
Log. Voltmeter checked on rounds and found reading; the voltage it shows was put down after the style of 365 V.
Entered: 4 V
